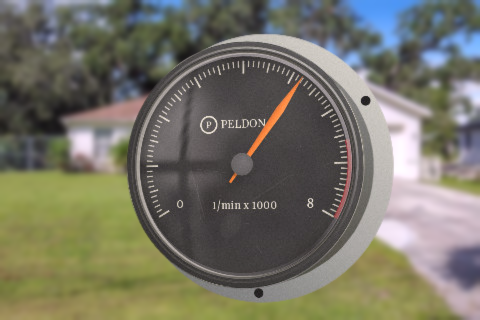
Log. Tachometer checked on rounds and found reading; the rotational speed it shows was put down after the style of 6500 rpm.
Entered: 5200 rpm
